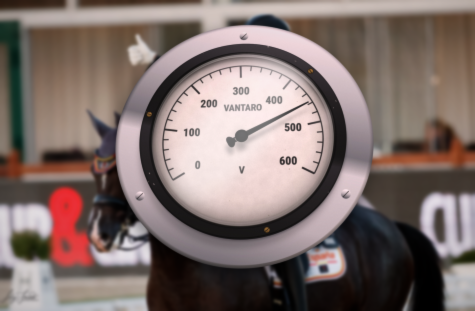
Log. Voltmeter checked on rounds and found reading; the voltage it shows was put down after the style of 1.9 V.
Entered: 460 V
